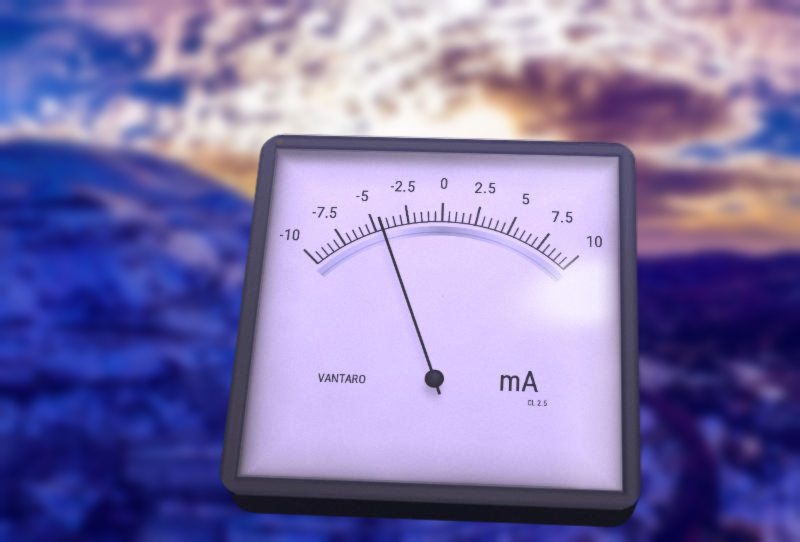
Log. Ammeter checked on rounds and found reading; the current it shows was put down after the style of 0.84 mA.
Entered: -4.5 mA
